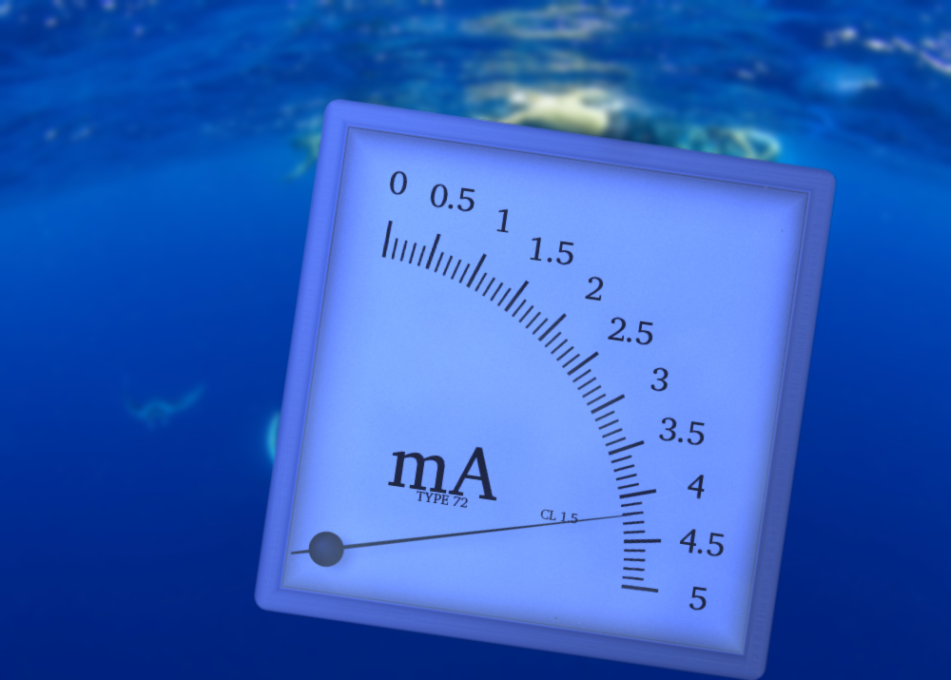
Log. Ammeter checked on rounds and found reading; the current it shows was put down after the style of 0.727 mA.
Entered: 4.2 mA
